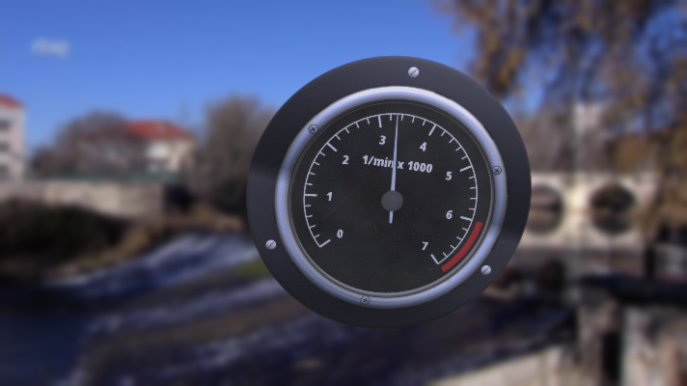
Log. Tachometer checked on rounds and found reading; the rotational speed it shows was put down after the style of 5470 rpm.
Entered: 3300 rpm
